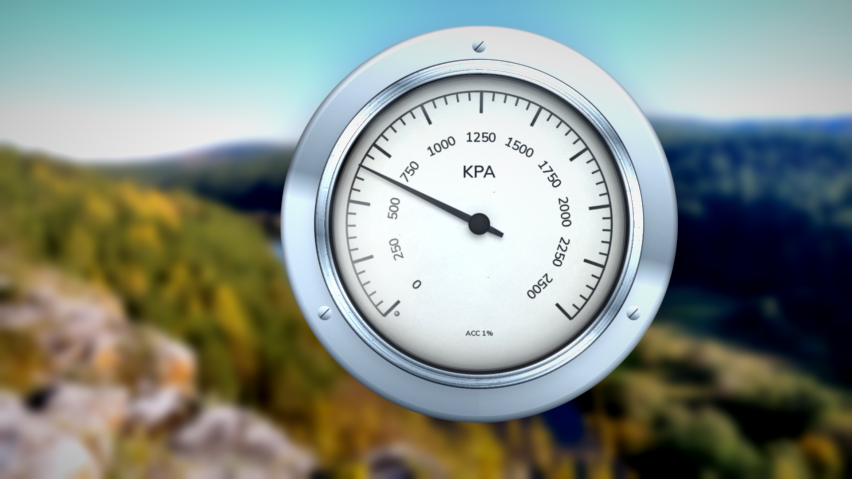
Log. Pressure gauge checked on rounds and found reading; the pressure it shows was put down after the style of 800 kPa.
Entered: 650 kPa
